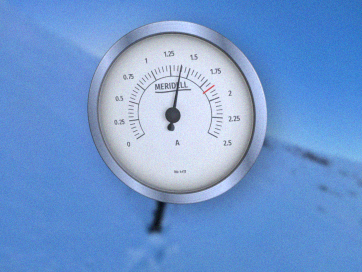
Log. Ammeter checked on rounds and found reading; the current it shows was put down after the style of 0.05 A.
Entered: 1.4 A
